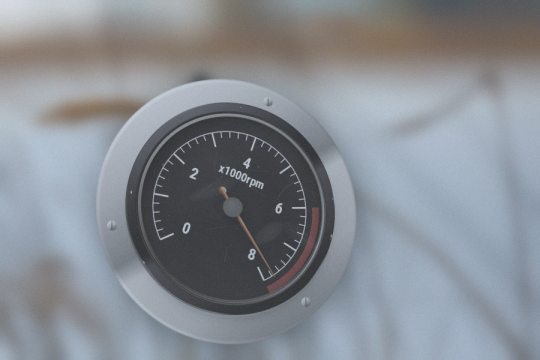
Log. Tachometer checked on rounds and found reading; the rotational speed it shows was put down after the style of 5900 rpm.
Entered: 7800 rpm
